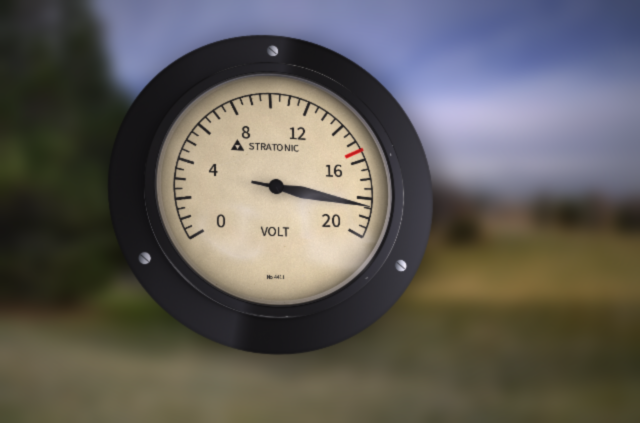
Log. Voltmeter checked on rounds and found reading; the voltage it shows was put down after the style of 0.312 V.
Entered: 18.5 V
